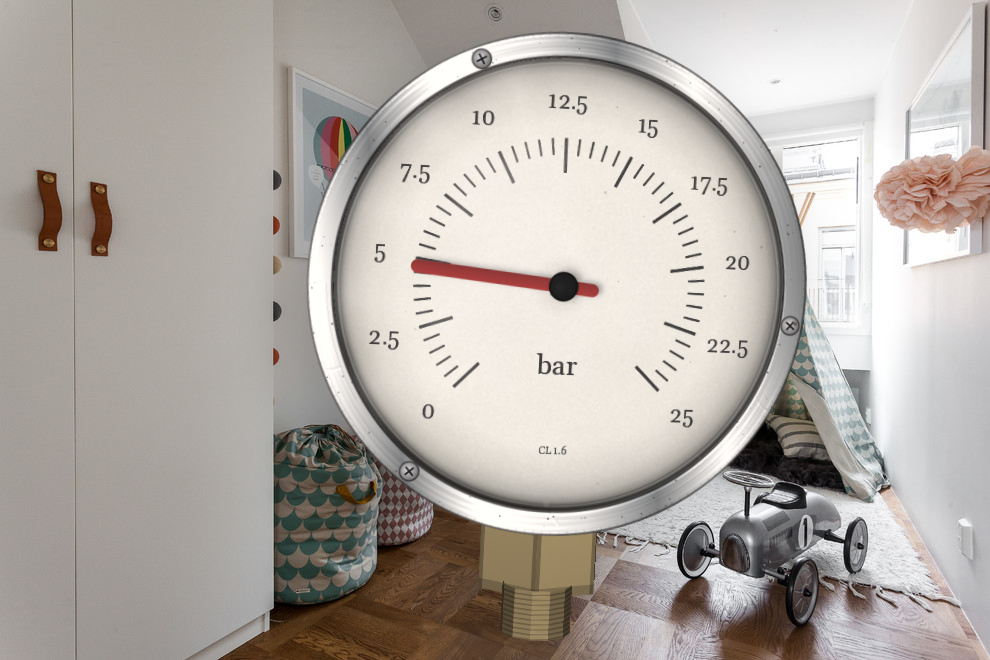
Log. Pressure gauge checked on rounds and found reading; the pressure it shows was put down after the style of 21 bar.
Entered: 4.75 bar
